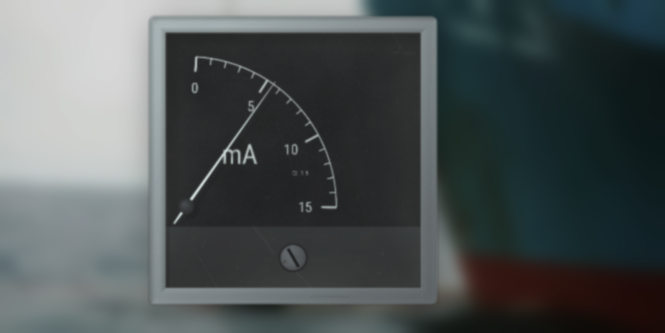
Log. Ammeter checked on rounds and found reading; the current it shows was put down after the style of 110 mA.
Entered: 5.5 mA
